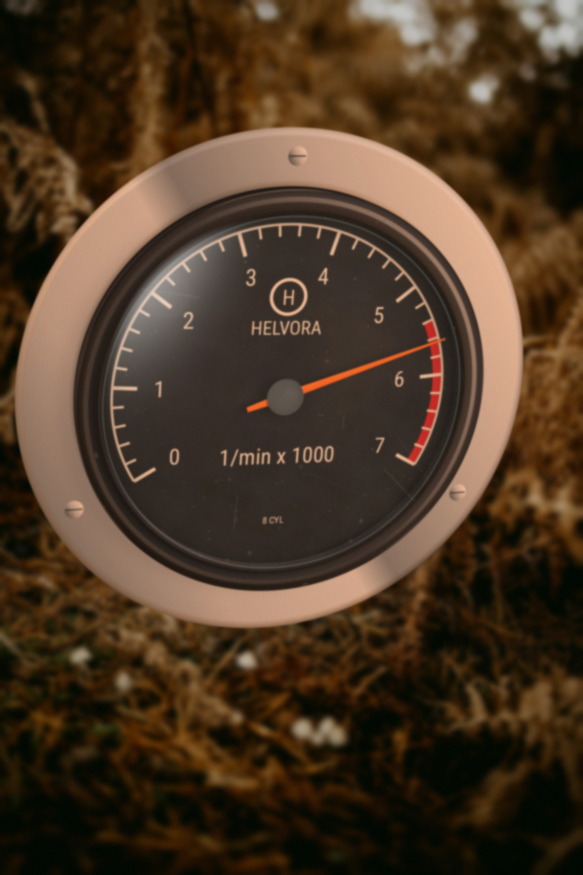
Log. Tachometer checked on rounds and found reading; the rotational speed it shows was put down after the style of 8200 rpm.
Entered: 5600 rpm
